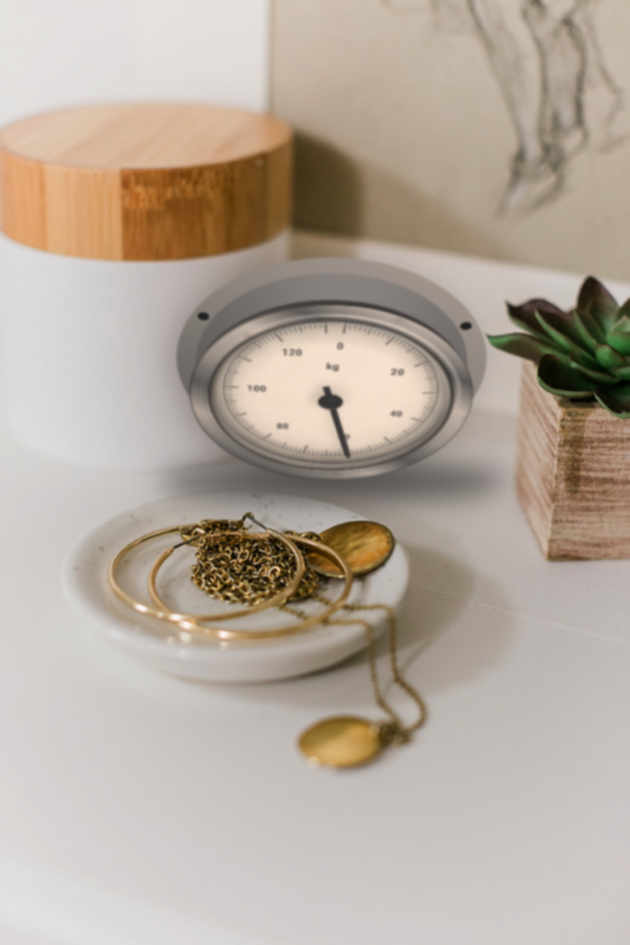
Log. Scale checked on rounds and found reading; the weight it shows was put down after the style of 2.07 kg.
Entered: 60 kg
